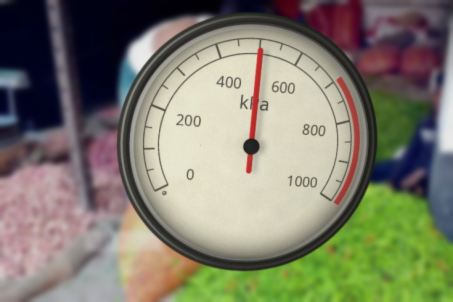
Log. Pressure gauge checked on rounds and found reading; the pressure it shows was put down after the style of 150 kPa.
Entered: 500 kPa
